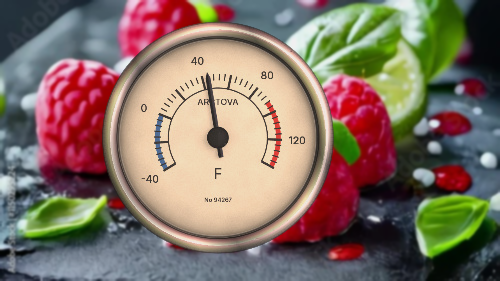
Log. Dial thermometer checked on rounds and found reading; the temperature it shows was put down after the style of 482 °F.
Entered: 44 °F
